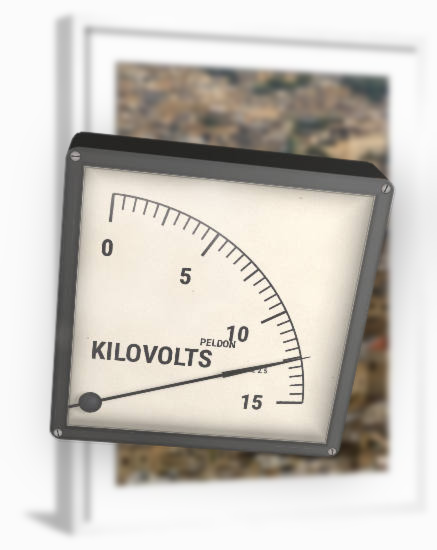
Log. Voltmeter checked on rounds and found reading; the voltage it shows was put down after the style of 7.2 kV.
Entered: 12.5 kV
